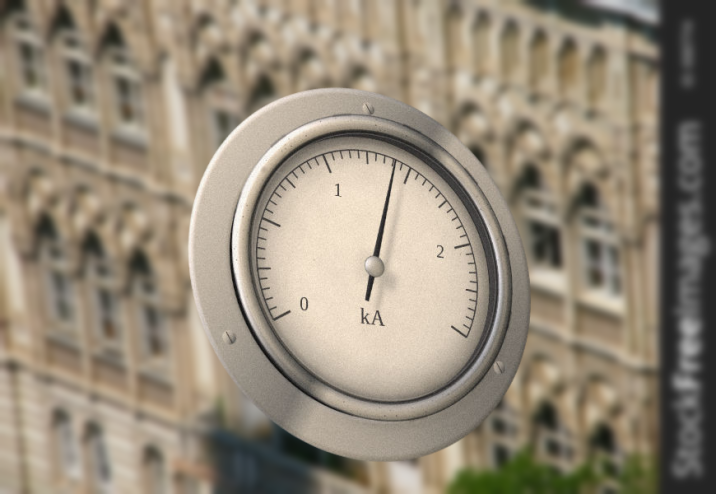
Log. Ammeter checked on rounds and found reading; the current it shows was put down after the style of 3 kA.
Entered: 1.4 kA
